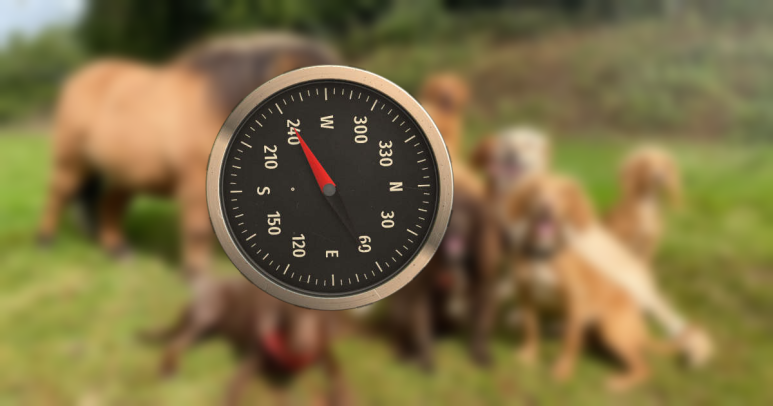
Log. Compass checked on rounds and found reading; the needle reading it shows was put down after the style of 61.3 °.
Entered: 242.5 °
